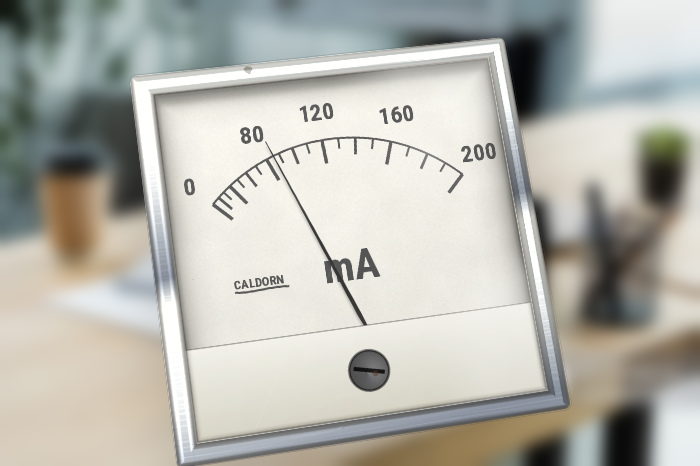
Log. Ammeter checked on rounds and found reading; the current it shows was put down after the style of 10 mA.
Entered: 85 mA
